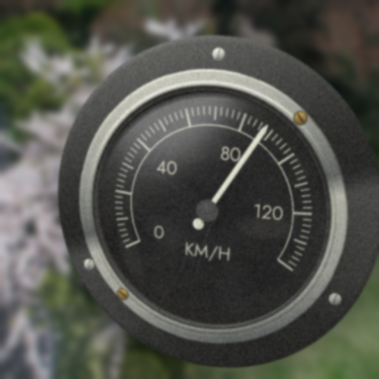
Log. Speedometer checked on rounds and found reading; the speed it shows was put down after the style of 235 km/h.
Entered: 88 km/h
